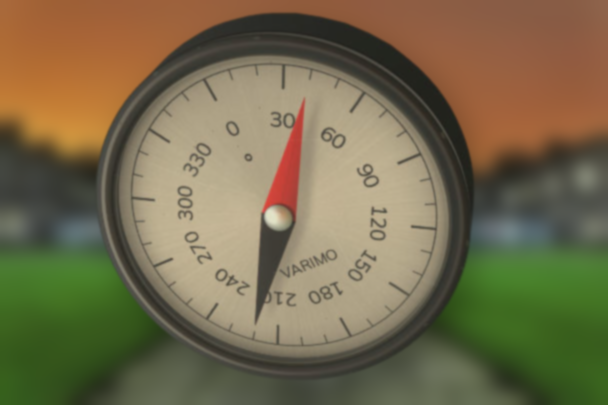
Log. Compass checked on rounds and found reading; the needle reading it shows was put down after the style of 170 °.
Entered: 40 °
